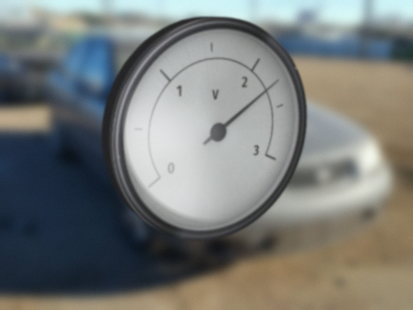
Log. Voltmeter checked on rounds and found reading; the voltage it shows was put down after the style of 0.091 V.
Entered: 2.25 V
